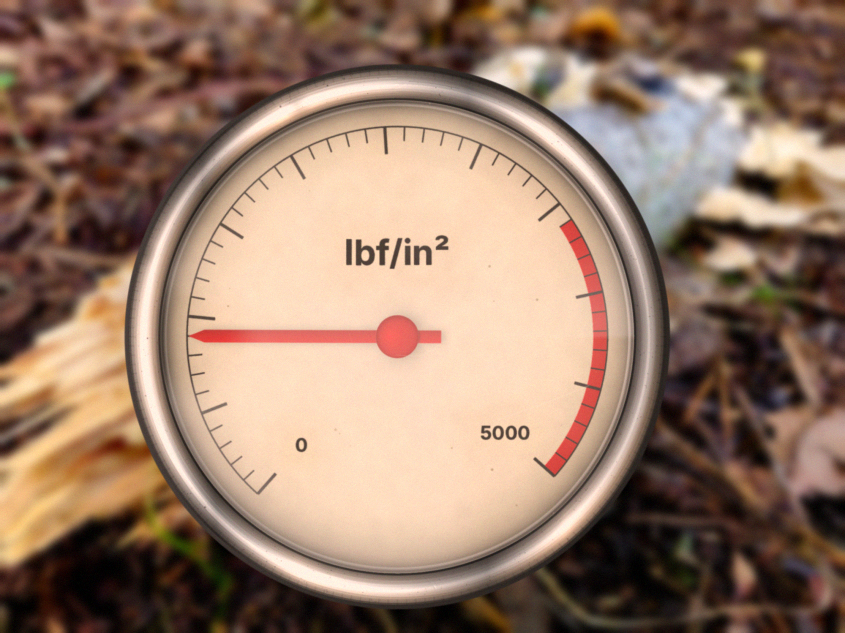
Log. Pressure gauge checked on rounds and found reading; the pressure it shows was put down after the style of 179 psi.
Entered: 900 psi
